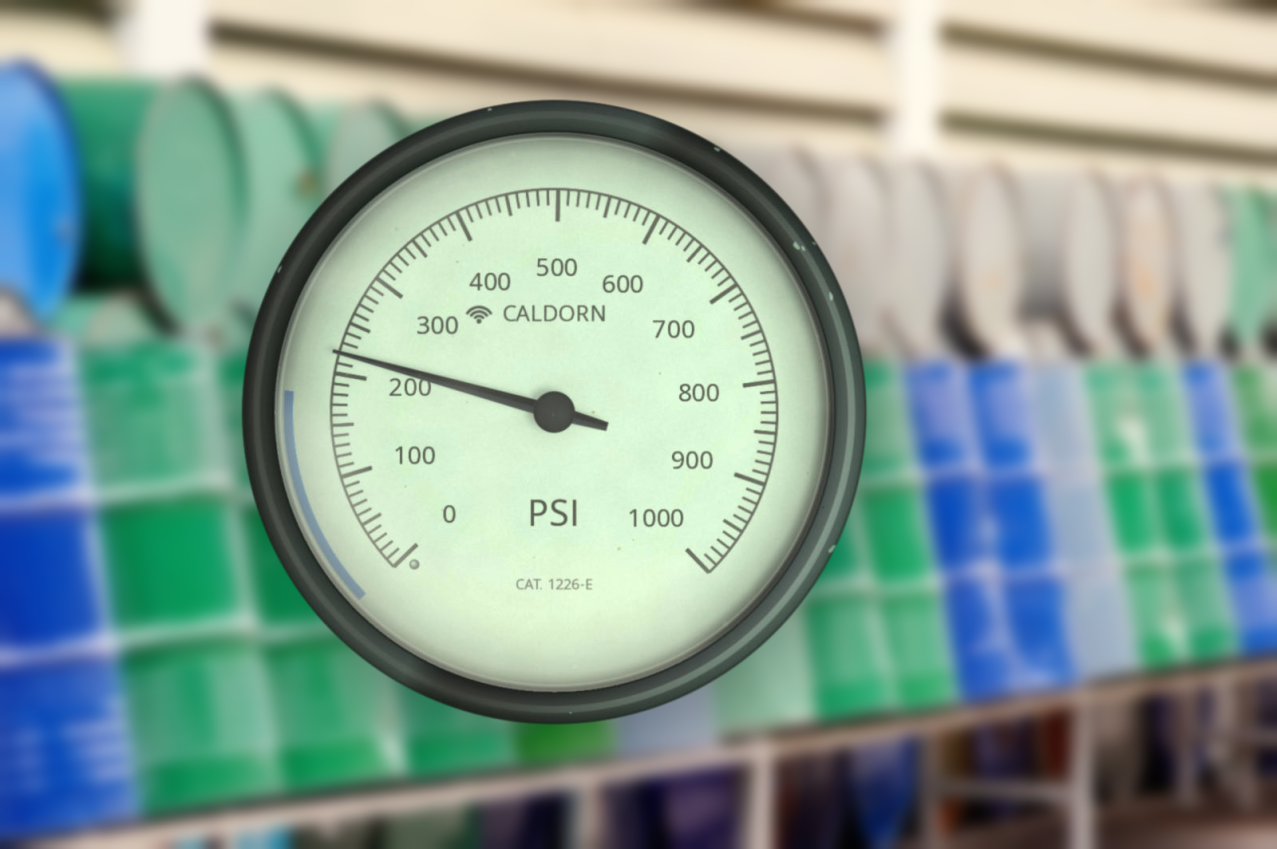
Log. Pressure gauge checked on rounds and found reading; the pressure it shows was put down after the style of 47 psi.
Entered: 220 psi
